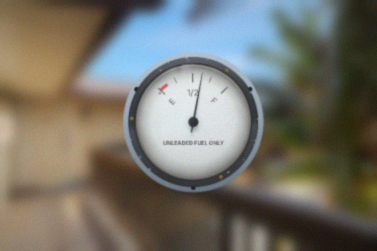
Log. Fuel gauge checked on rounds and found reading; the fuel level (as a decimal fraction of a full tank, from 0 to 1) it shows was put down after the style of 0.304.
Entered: 0.625
